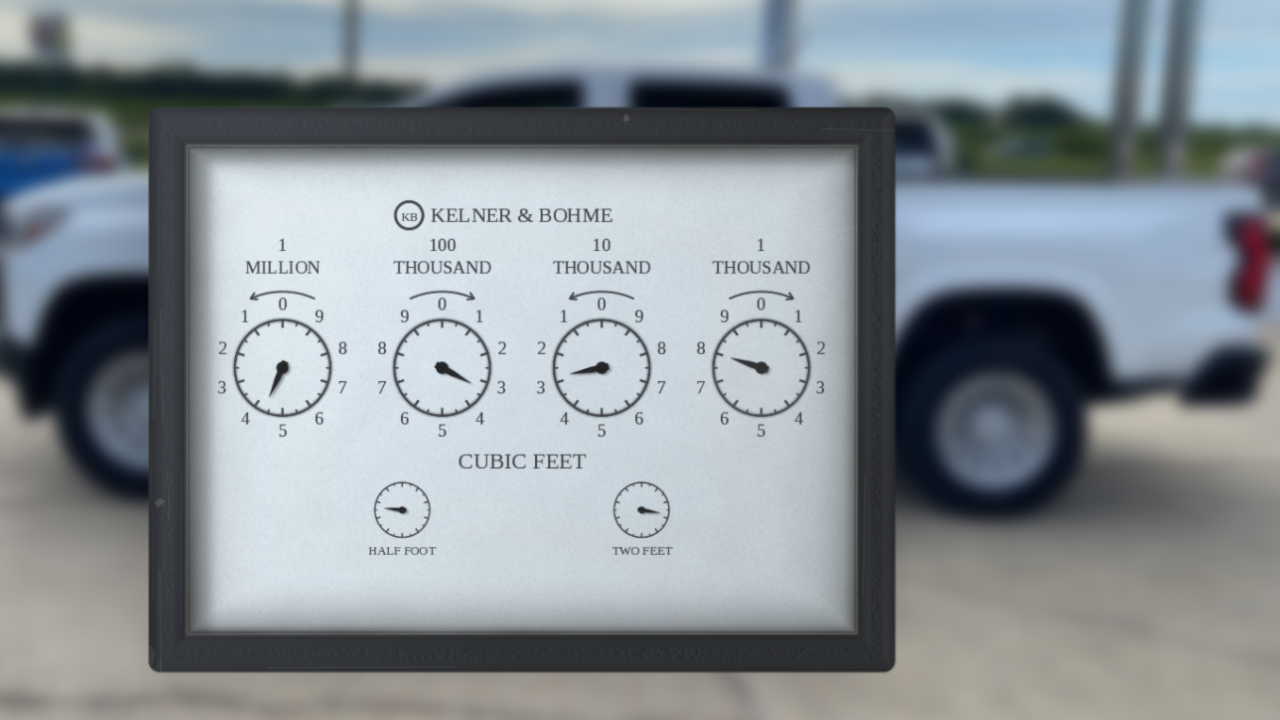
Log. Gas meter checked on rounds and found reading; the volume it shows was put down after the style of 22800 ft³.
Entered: 432800 ft³
